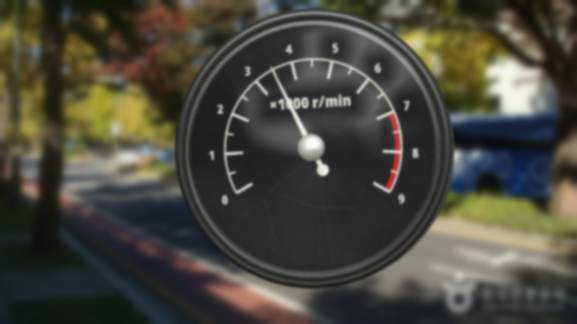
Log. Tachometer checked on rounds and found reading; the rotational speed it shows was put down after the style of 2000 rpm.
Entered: 3500 rpm
